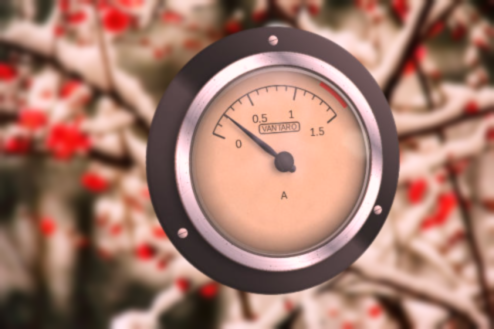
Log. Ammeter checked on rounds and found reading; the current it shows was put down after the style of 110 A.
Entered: 0.2 A
